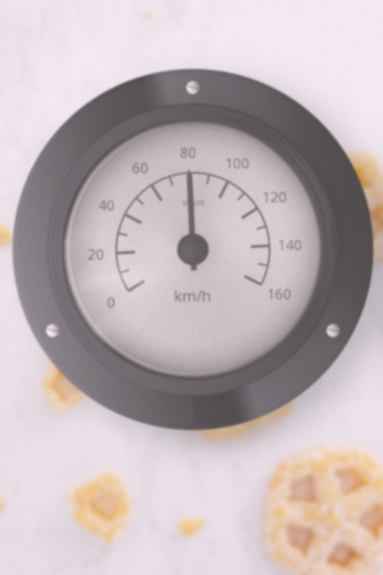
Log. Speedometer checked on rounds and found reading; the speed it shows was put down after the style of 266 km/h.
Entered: 80 km/h
